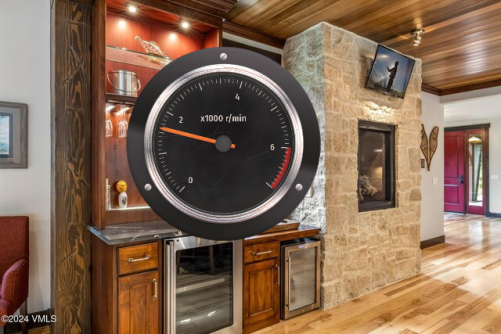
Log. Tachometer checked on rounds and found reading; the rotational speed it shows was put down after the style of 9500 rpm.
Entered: 1600 rpm
